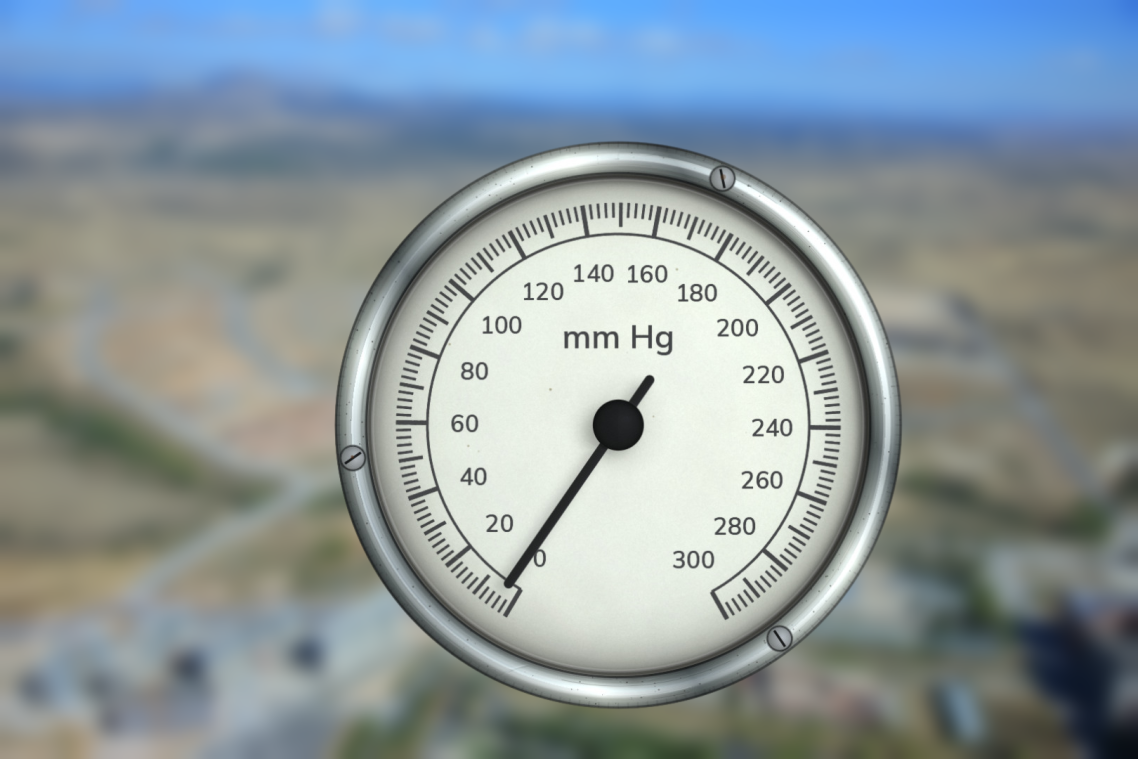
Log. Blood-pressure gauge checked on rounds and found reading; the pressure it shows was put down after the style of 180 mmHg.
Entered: 4 mmHg
